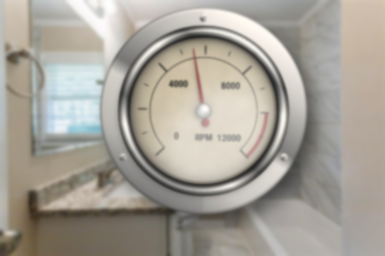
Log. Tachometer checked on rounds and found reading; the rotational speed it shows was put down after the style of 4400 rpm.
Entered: 5500 rpm
